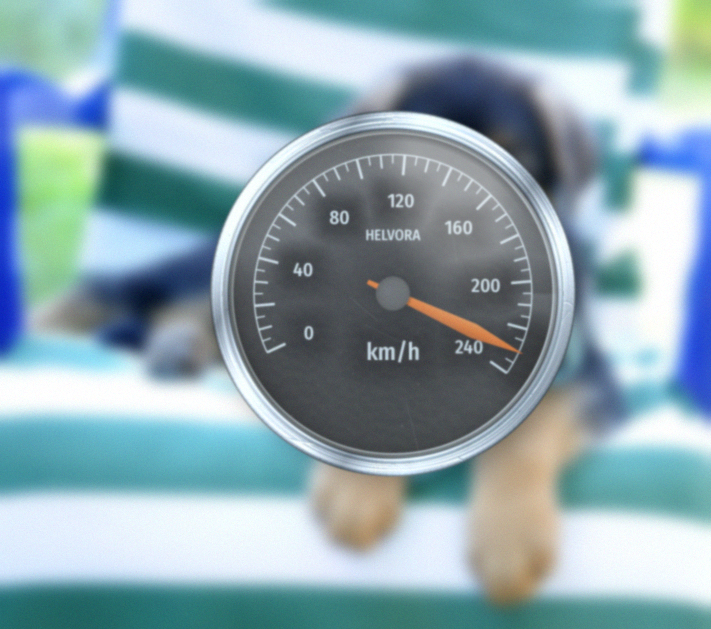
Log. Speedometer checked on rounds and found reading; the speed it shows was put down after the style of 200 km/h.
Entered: 230 km/h
